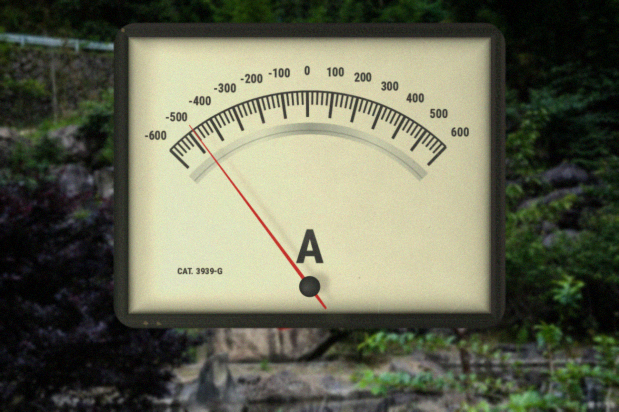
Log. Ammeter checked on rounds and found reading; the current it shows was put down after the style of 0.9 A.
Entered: -480 A
